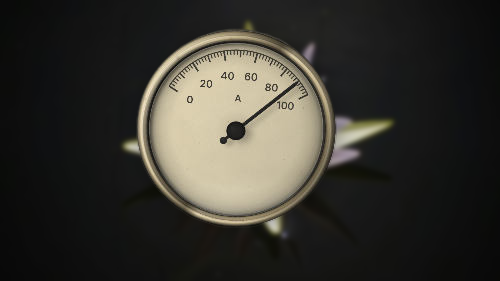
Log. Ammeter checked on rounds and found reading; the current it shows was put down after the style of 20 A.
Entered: 90 A
